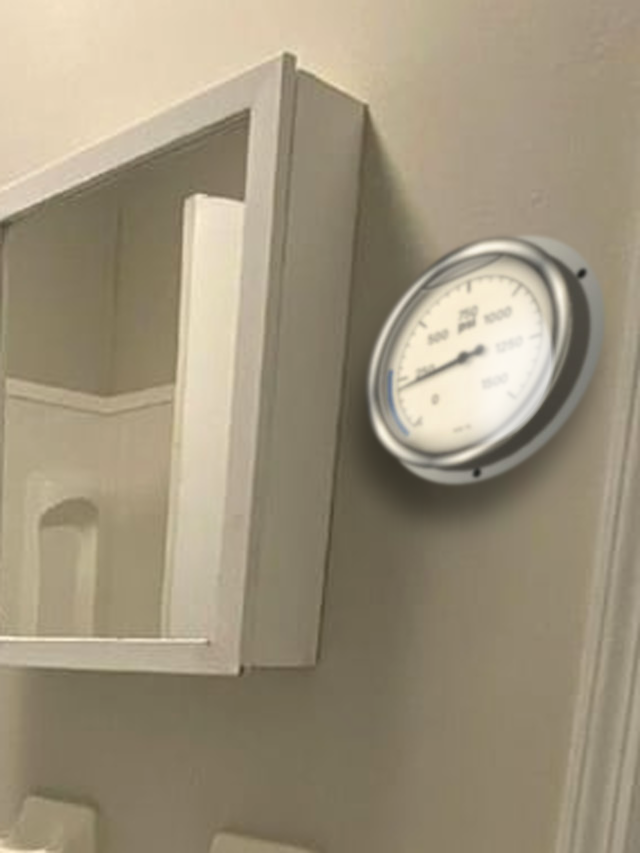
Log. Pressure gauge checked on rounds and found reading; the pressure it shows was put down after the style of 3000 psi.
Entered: 200 psi
